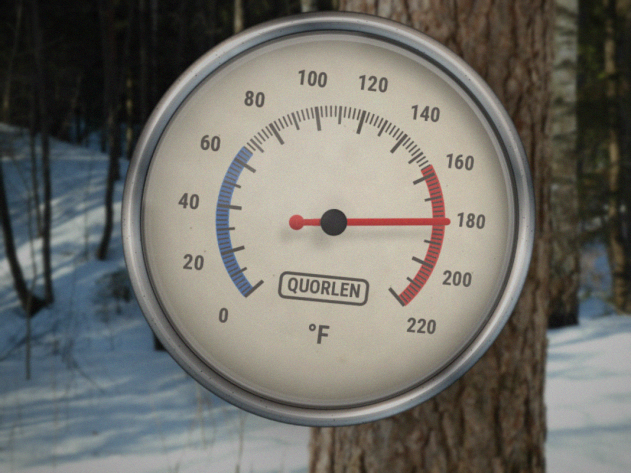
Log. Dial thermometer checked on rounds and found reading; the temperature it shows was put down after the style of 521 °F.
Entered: 180 °F
